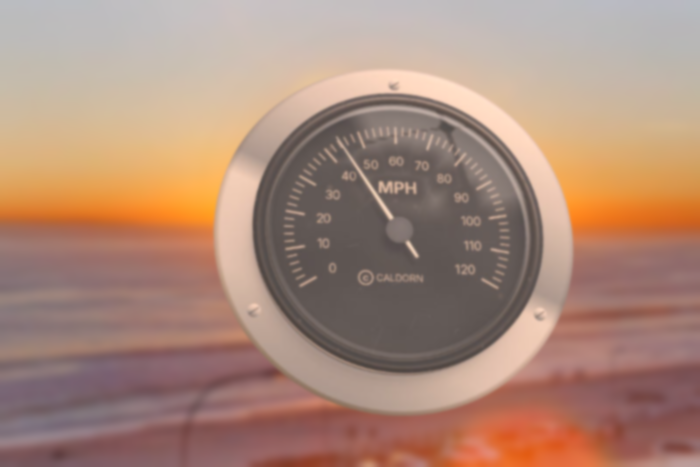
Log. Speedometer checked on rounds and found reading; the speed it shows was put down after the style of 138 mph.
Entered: 44 mph
